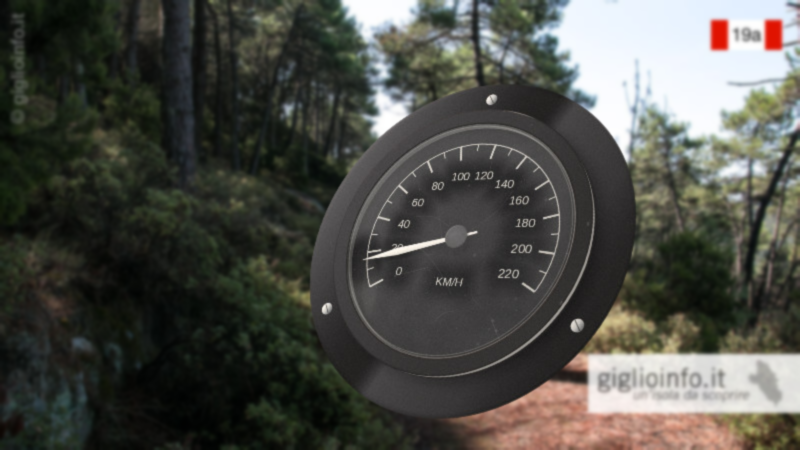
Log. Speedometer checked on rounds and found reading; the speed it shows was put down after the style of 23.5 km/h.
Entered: 15 km/h
